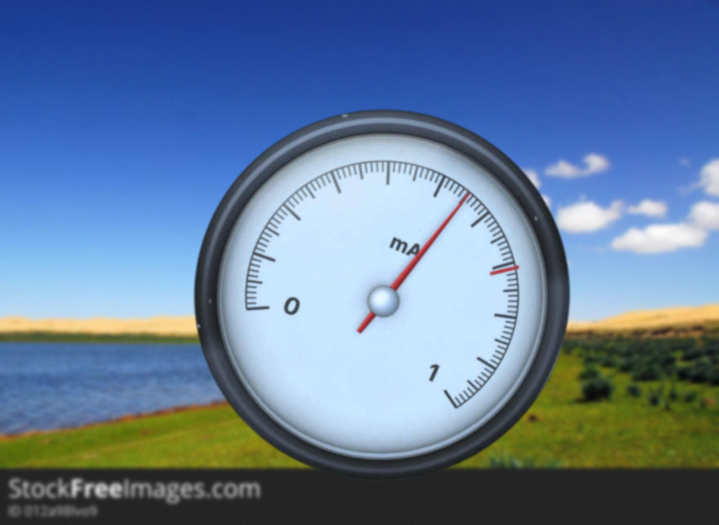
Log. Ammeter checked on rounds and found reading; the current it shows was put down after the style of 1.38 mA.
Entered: 0.55 mA
